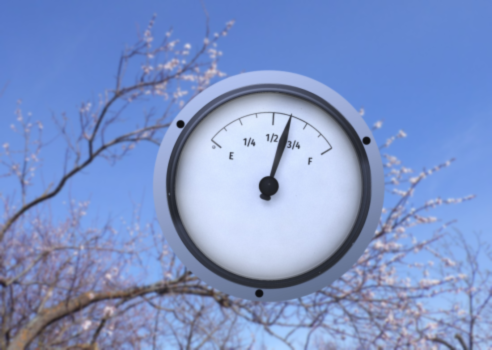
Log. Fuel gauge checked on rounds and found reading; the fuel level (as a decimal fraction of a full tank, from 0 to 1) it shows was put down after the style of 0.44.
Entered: 0.625
